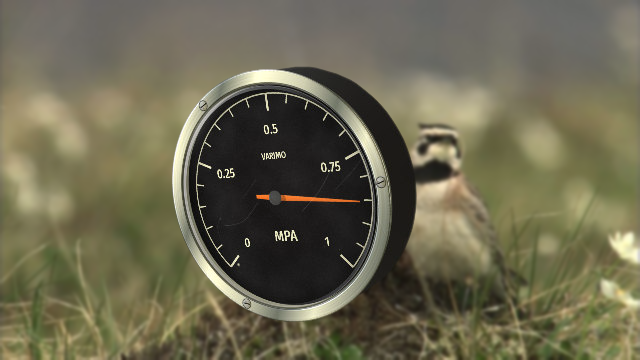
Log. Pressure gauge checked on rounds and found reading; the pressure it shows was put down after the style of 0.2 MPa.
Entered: 0.85 MPa
